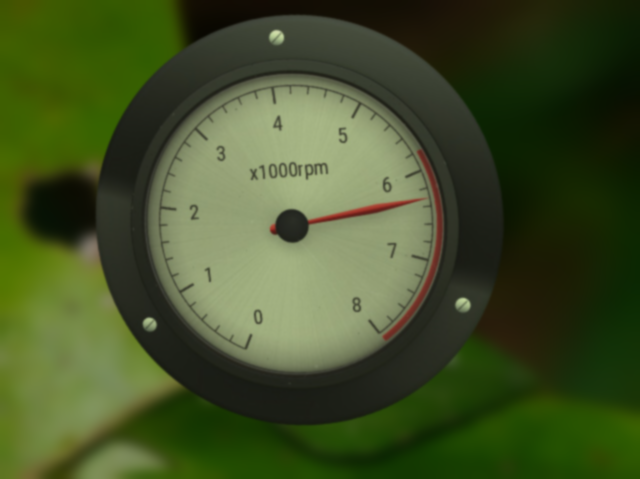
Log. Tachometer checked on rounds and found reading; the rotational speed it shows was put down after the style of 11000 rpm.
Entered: 6300 rpm
